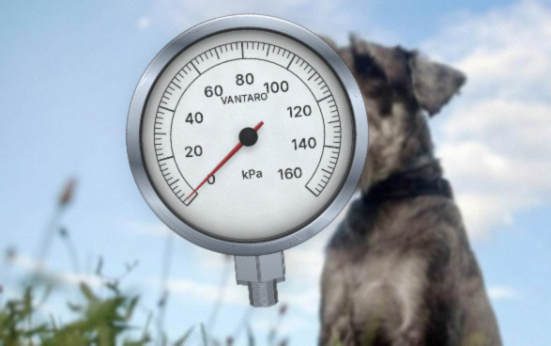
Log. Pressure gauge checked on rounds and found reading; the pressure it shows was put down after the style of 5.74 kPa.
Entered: 2 kPa
